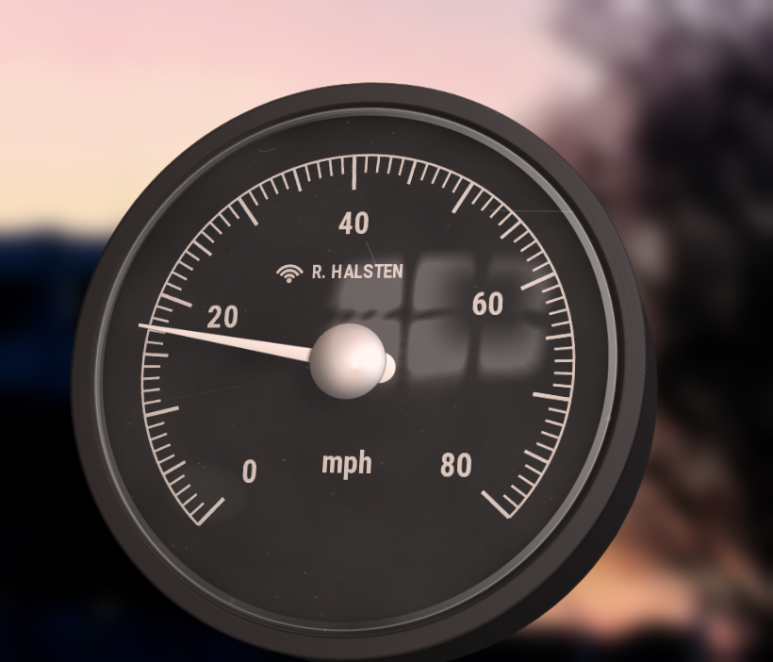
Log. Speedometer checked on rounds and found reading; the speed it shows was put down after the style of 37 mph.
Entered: 17 mph
